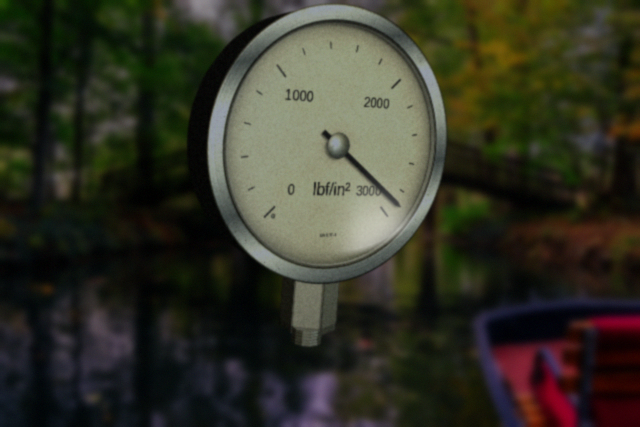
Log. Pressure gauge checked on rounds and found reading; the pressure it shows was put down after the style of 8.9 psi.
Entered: 2900 psi
